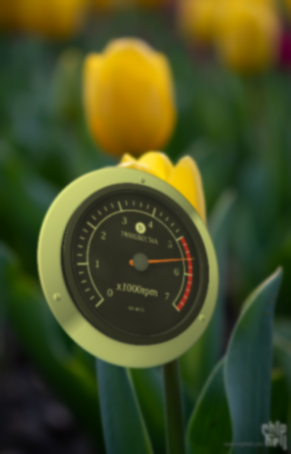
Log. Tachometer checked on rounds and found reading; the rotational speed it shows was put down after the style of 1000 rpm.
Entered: 5600 rpm
